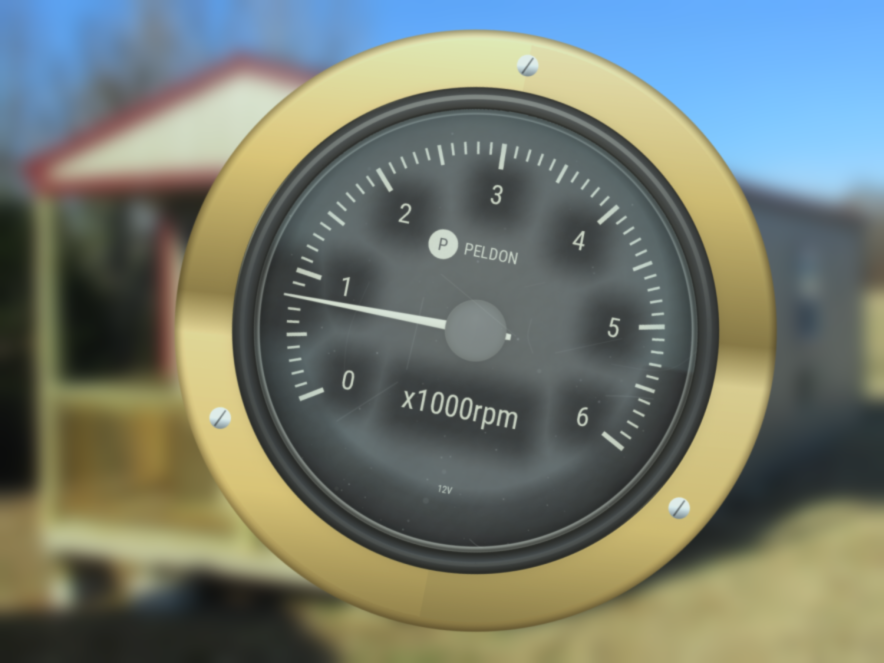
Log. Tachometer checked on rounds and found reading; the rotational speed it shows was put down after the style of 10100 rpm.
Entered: 800 rpm
